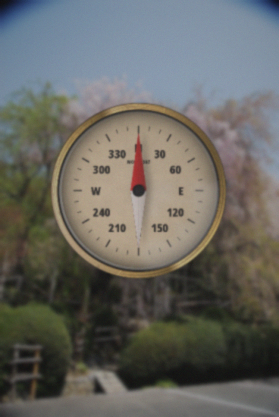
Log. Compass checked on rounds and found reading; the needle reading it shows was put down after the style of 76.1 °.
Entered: 0 °
